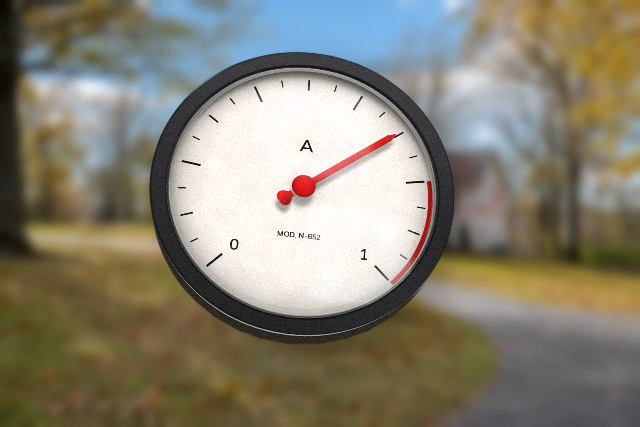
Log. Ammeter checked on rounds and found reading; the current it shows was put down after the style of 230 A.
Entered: 0.7 A
